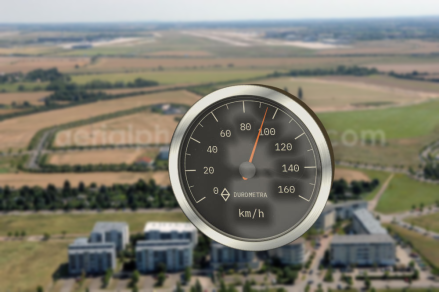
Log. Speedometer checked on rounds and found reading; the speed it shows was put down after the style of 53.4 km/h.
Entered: 95 km/h
